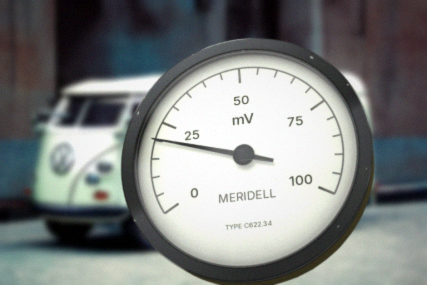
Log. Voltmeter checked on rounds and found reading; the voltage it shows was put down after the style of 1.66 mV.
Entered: 20 mV
